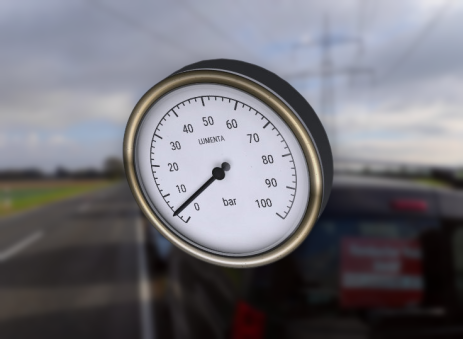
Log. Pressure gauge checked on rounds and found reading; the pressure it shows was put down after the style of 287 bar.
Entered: 4 bar
